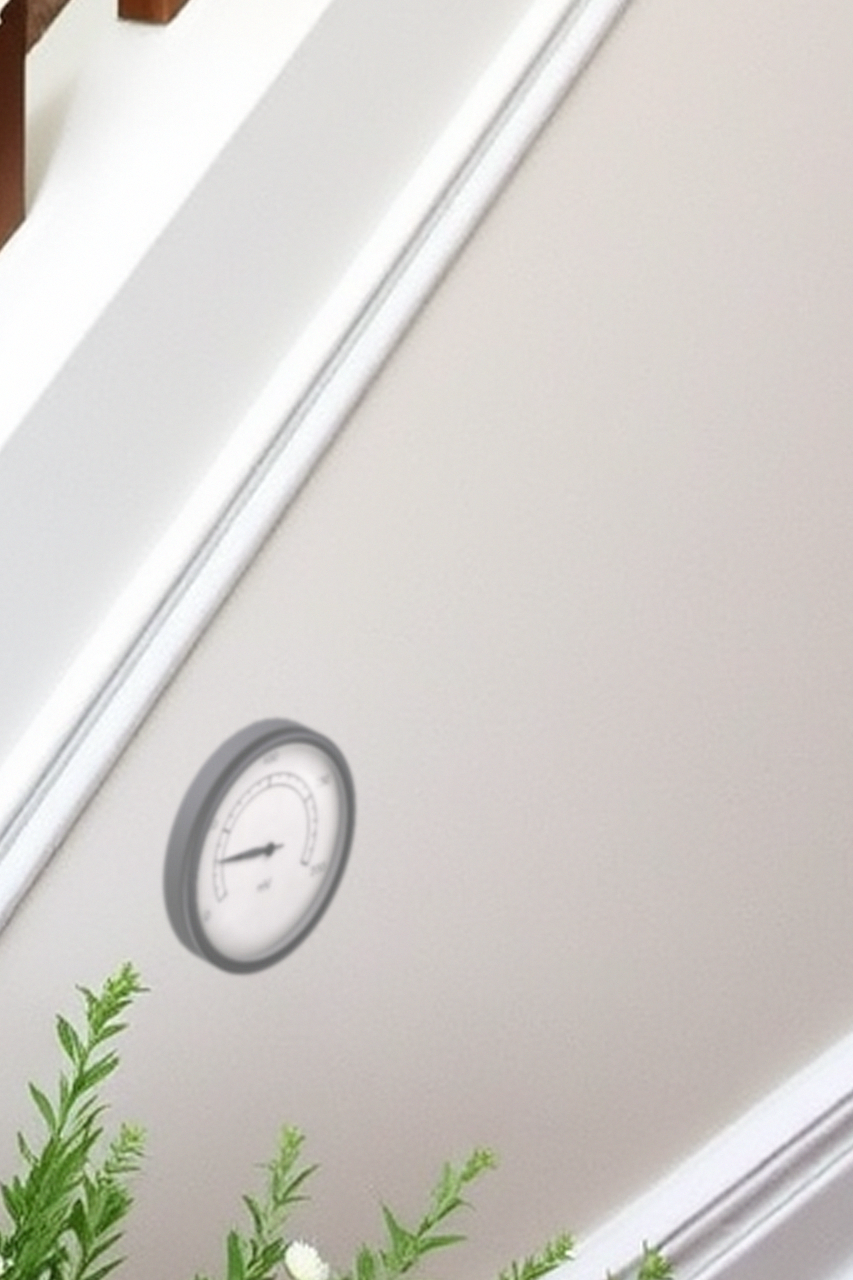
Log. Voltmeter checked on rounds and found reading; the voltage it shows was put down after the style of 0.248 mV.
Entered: 30 mV
